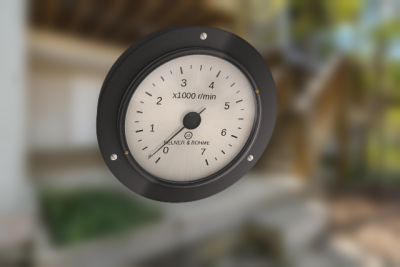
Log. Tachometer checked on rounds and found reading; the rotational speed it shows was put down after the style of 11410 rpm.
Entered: 250 rpm
